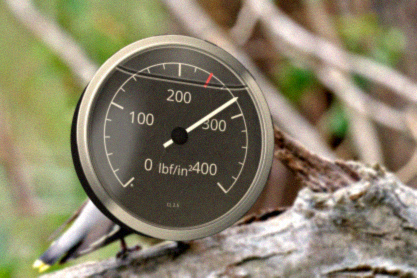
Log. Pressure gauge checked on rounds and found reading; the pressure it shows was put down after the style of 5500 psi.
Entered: 280 psi
